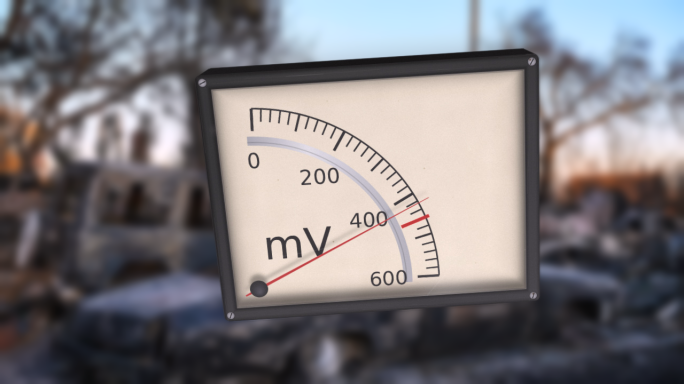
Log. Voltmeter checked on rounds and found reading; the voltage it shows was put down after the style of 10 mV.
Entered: 420 mV
